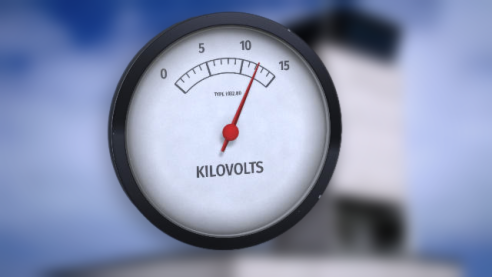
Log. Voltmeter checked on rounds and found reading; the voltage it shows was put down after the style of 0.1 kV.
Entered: 12 kV
